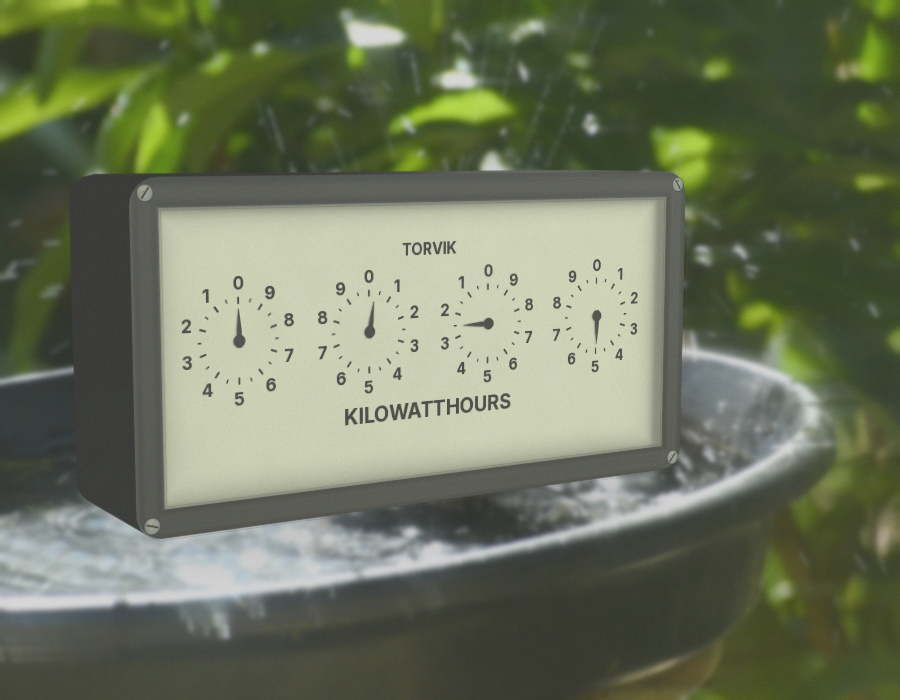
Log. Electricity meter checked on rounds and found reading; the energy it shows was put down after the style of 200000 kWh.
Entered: 25 kWh
